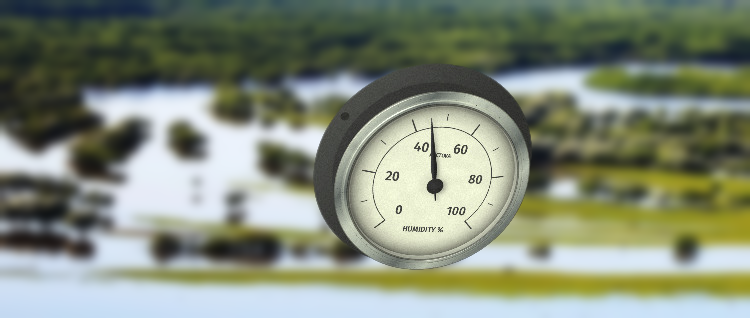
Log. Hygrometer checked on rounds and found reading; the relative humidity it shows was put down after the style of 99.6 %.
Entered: 45 %
